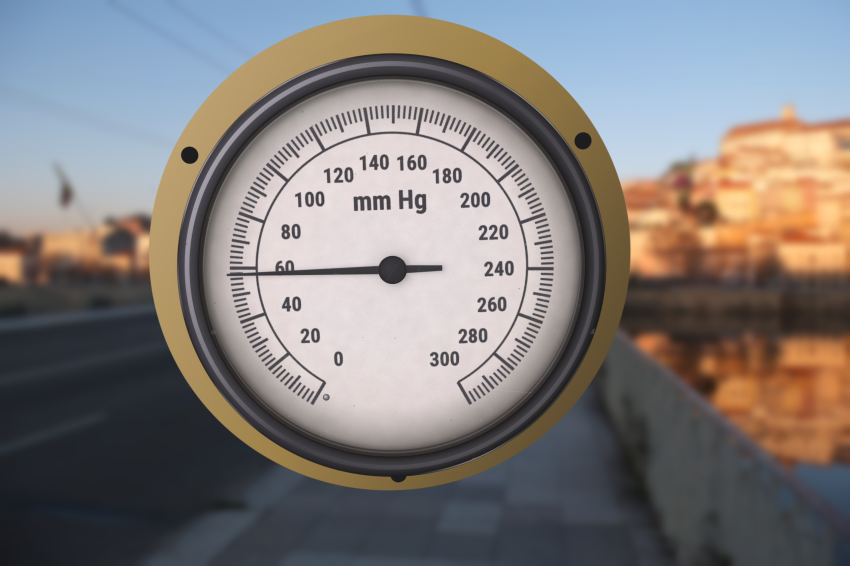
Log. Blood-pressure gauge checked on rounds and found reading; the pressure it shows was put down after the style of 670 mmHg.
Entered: 58 mmHg
